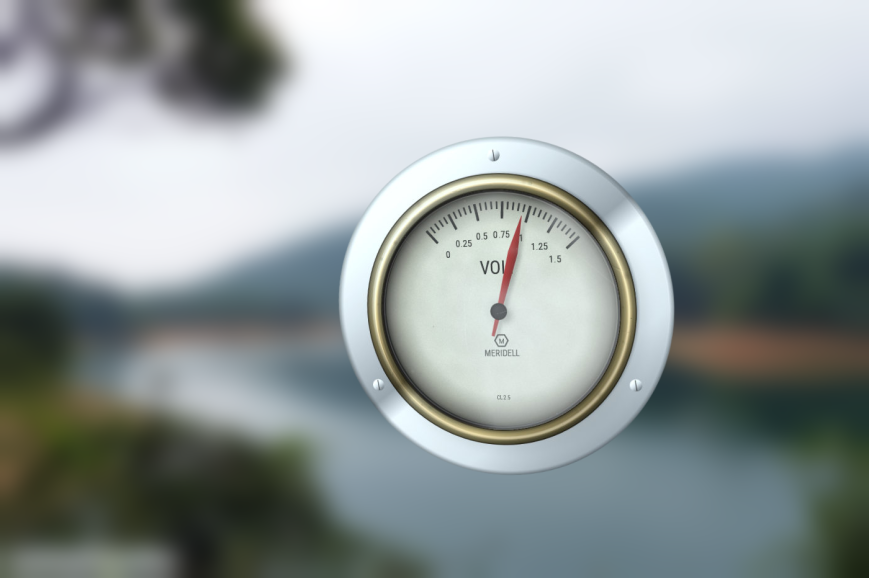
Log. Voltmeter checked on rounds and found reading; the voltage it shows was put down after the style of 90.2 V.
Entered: 0.95 V
